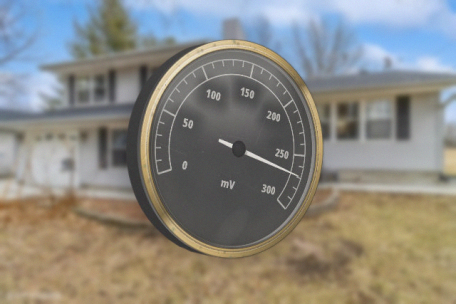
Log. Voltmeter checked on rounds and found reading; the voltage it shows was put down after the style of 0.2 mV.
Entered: 270 mV
